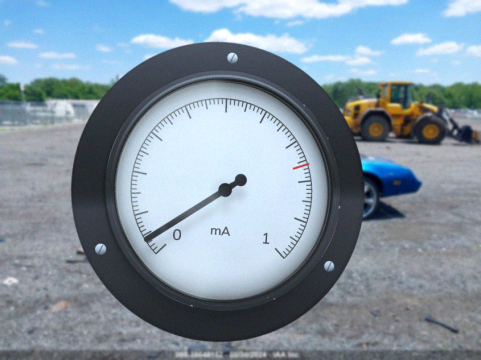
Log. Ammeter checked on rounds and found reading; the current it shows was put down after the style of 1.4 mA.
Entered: 0.04 mA
